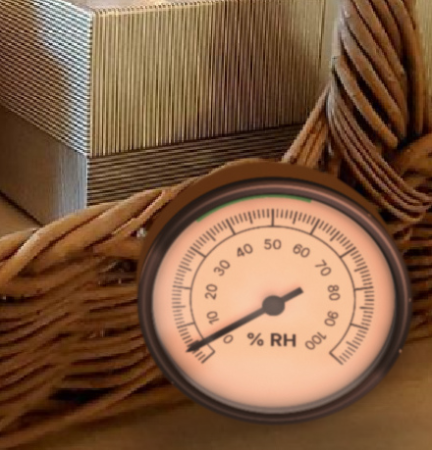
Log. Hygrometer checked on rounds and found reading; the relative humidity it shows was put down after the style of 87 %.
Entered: 5 %
